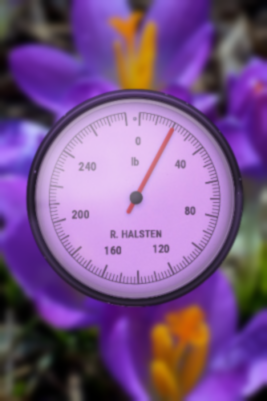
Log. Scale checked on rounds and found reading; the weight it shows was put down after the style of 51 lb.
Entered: 20 lb
